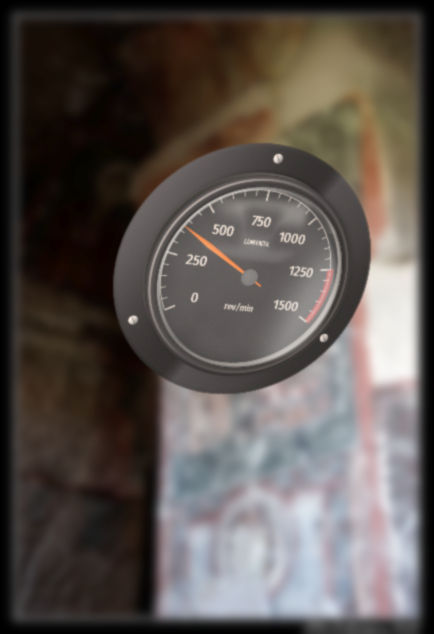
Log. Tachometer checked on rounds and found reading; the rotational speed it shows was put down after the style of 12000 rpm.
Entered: 375 rpm
